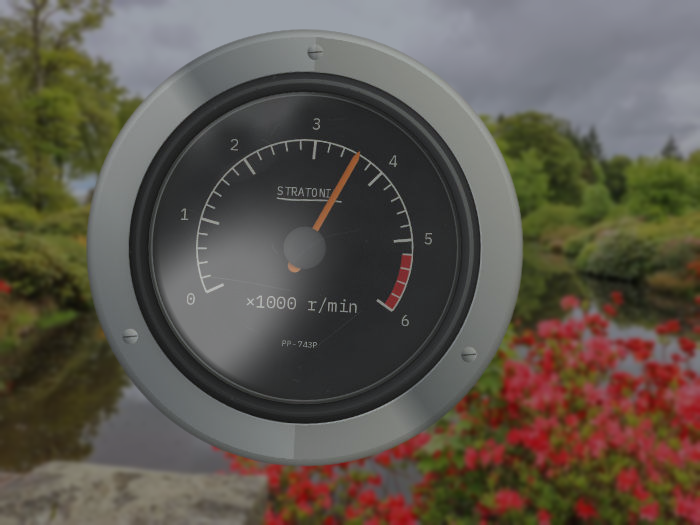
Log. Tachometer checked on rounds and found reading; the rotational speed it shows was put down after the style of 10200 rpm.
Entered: 3600 rpm
